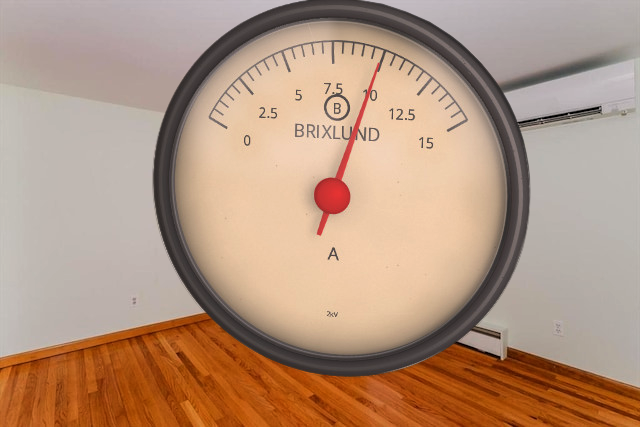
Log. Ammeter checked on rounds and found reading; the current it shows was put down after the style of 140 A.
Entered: 10 A
